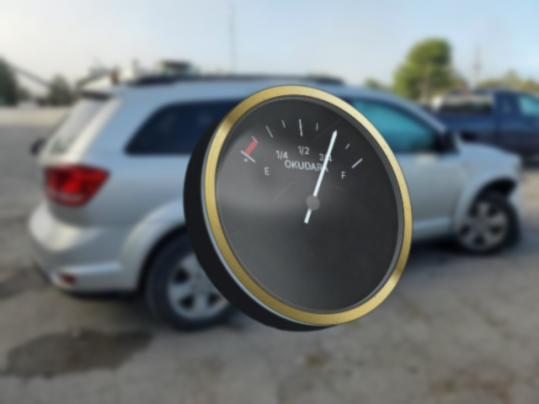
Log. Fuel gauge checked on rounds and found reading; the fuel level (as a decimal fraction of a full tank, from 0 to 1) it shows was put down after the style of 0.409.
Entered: 0.75
